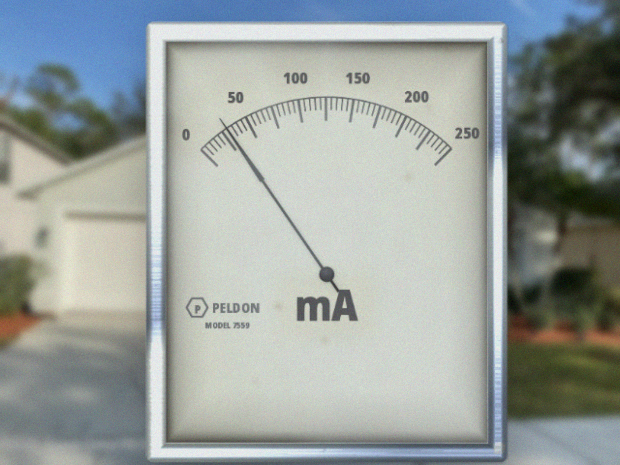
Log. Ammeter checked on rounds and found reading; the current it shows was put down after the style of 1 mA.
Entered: 30 mA
